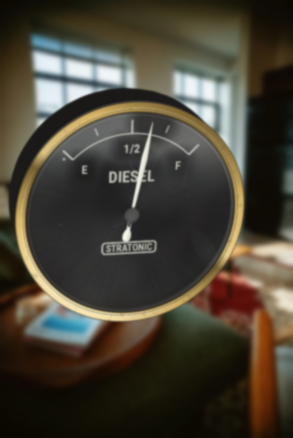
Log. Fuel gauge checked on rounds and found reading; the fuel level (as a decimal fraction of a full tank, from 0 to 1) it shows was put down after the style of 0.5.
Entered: 0.625
